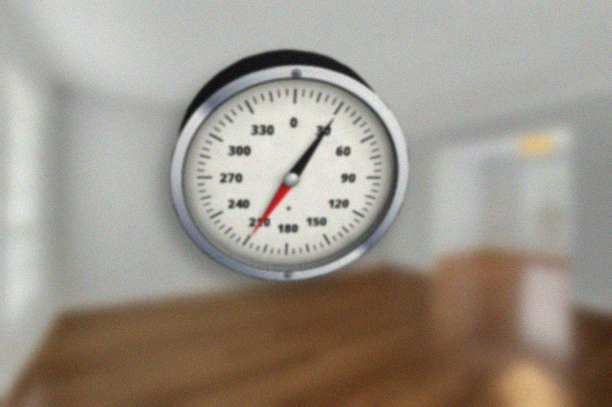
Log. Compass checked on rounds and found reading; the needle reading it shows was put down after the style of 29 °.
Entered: 210 °
